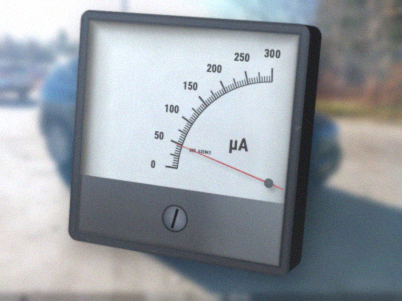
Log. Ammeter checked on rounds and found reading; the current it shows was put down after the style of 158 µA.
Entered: 50 µA
